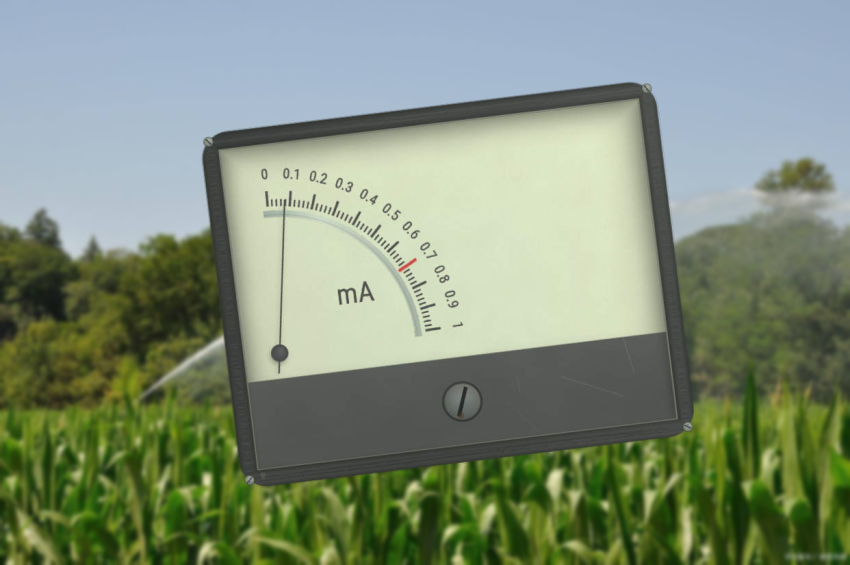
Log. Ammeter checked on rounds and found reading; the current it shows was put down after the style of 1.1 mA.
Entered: 0.08 mA
